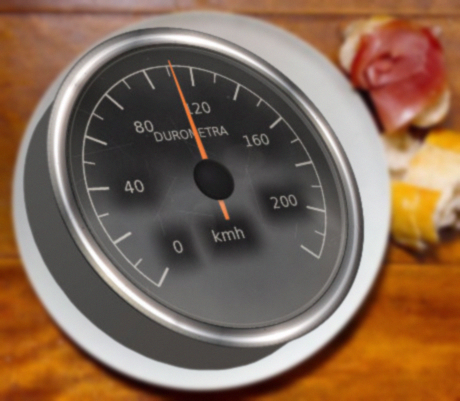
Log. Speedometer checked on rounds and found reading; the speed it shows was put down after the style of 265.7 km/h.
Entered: 110 km/h
